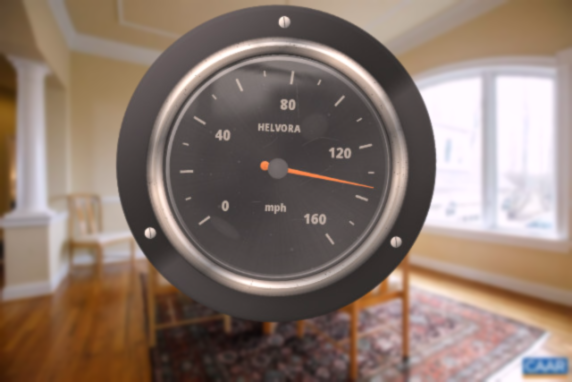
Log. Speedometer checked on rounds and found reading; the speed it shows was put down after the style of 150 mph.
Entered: 135 mph
